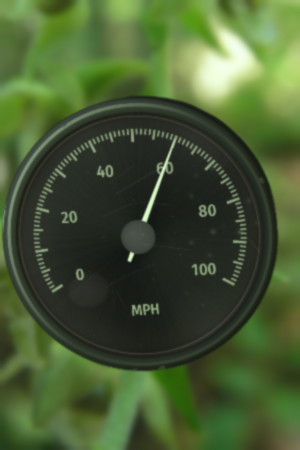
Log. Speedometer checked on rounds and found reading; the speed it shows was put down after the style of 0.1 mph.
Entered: 60 mph
